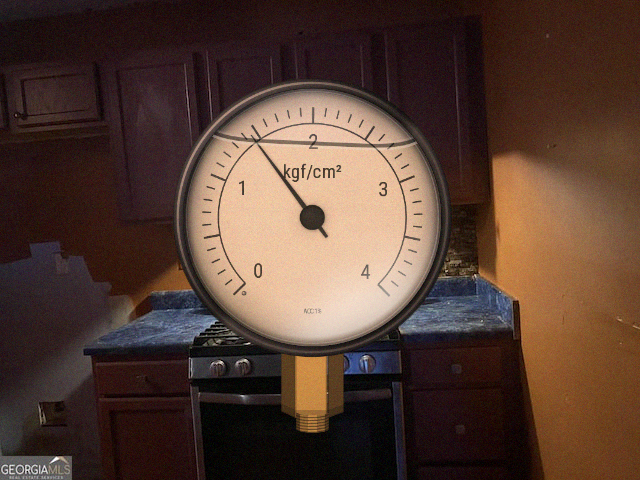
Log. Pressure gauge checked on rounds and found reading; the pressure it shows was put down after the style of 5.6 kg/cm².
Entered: 1.45 kg/cm²
